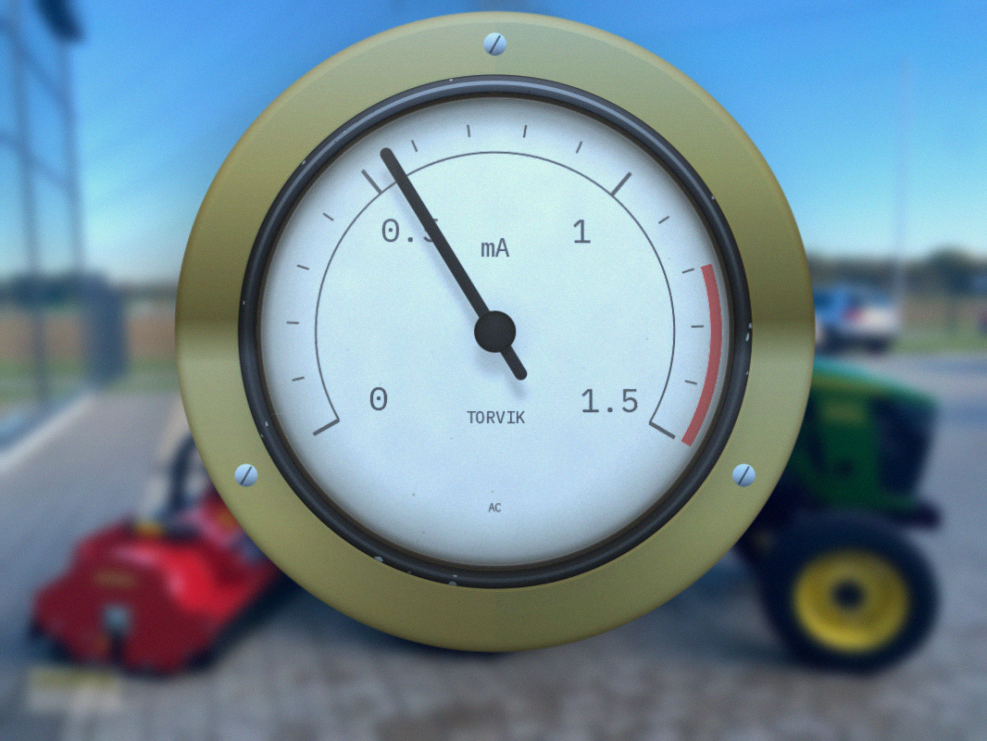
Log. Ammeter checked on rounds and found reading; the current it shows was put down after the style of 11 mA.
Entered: 0.55 mA
